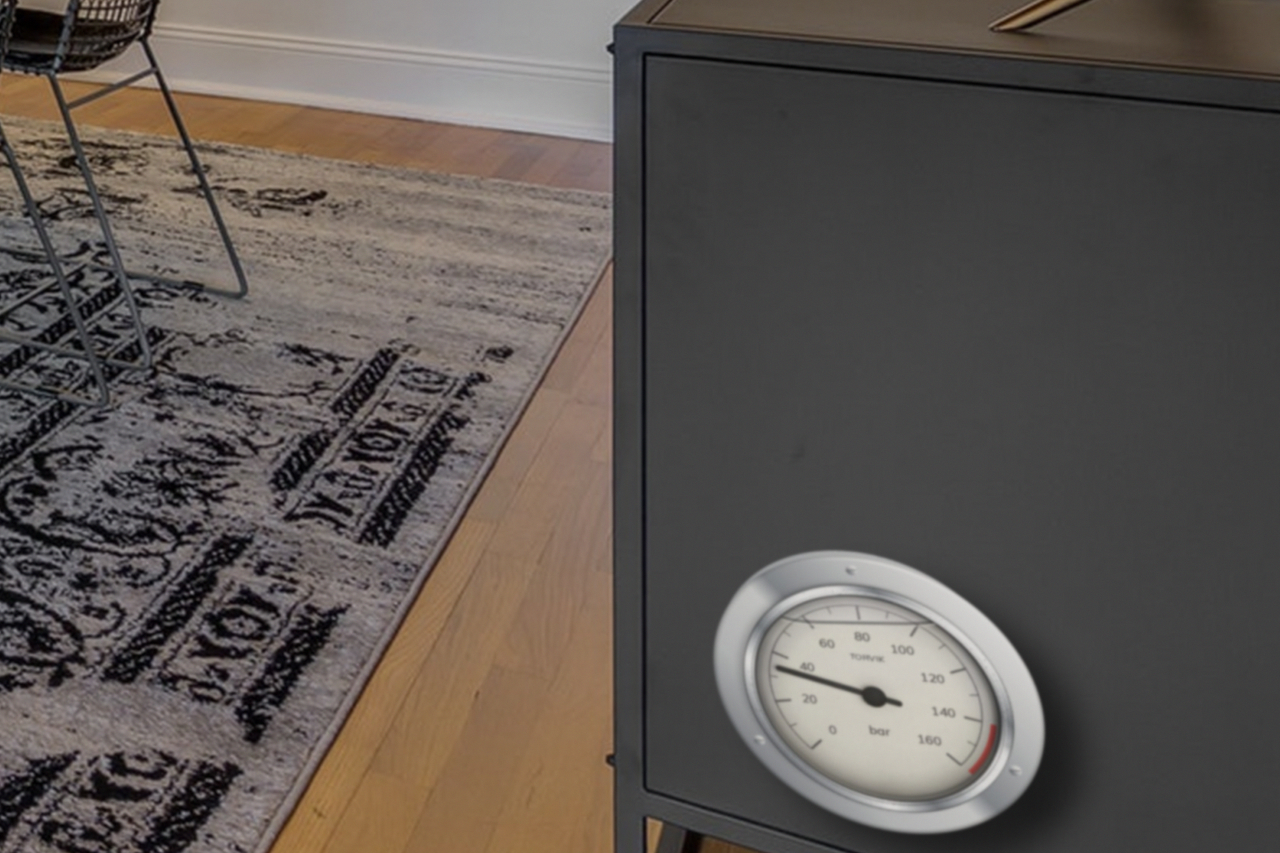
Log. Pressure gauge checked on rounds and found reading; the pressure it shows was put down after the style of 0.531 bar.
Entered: 35 bar
